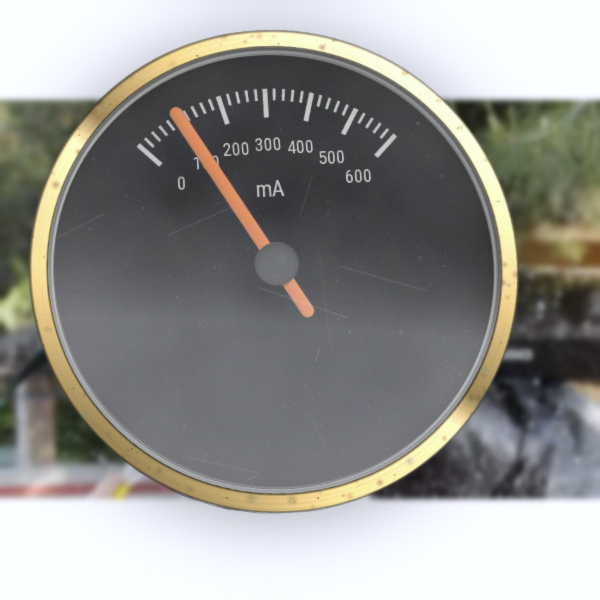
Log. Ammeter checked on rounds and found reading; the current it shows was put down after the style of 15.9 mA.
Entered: 100 mA
